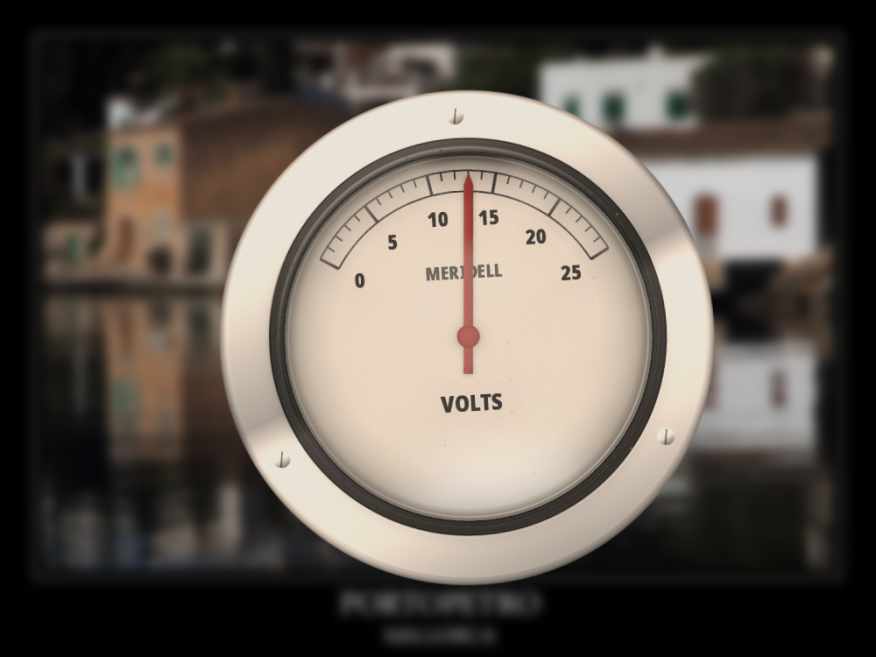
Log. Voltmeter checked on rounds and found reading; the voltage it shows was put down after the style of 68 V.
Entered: 13 V
